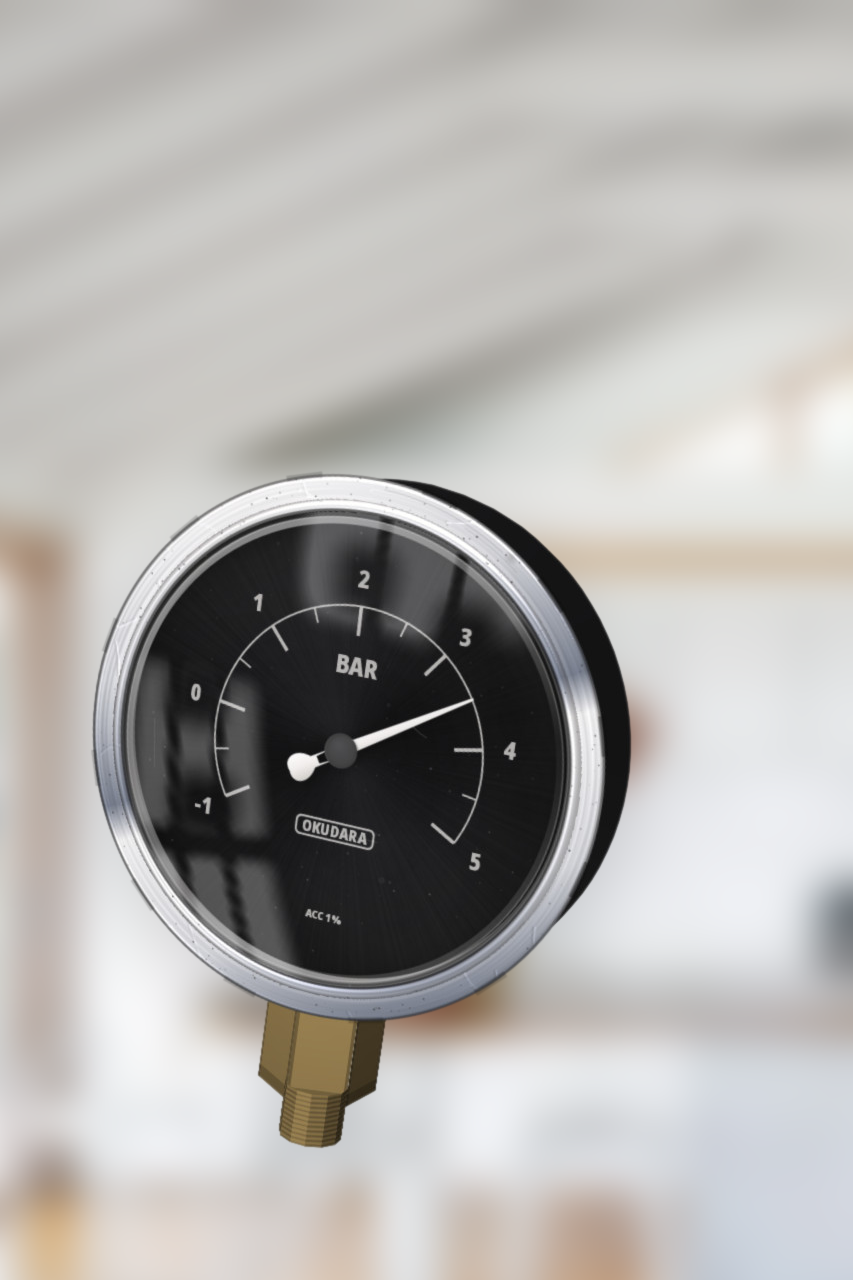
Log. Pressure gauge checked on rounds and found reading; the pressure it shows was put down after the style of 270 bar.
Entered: 3.5 bar
